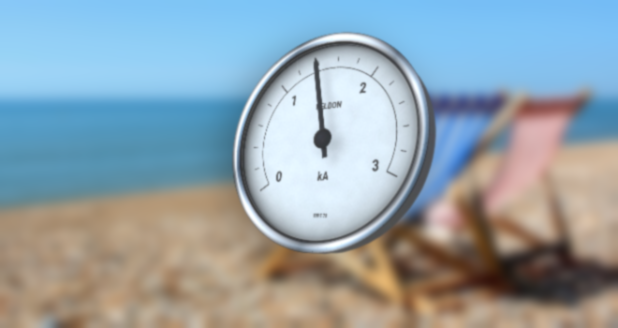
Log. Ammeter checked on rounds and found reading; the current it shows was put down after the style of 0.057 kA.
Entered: 1.4 kA
